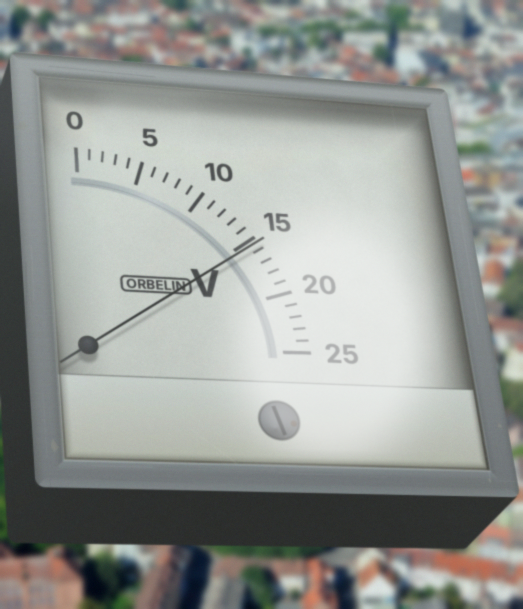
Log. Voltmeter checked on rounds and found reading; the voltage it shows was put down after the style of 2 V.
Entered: 15.5 V
